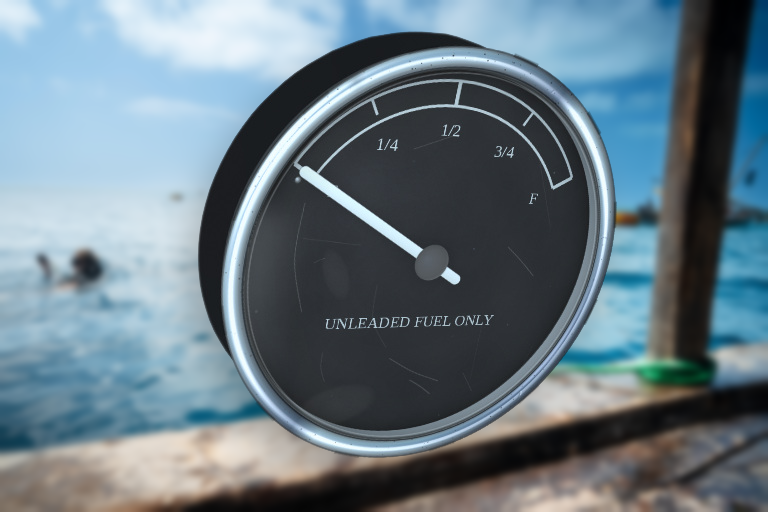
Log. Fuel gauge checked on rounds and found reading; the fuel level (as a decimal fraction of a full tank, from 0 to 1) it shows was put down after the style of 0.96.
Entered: 0
